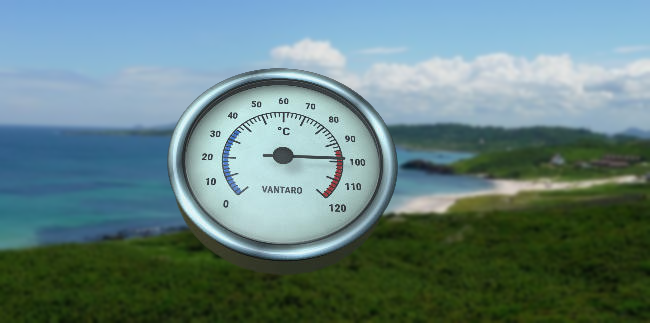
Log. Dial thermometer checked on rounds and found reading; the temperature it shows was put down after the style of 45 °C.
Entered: 100 °C
